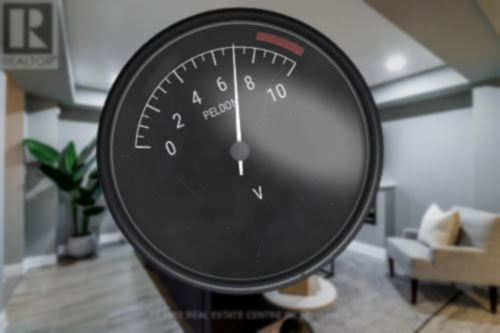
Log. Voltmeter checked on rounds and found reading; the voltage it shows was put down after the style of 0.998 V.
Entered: 7 V
